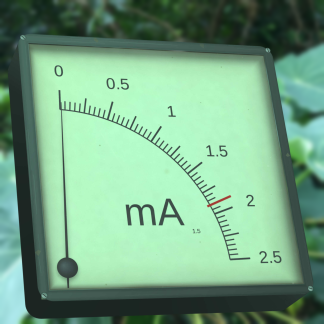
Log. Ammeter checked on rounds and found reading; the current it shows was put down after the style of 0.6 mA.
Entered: 0 mA
